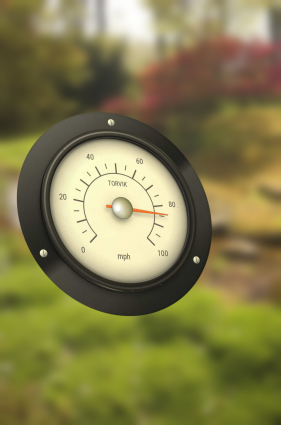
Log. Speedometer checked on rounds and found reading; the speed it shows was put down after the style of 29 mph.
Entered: 85 mph
